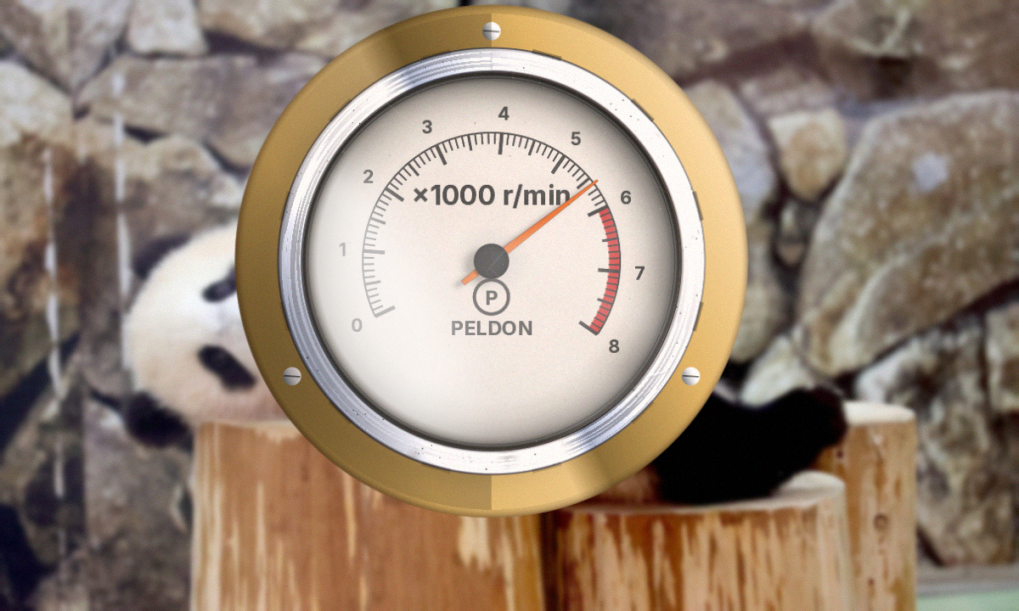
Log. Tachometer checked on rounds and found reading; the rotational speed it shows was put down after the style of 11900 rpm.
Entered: 5600 rpm
